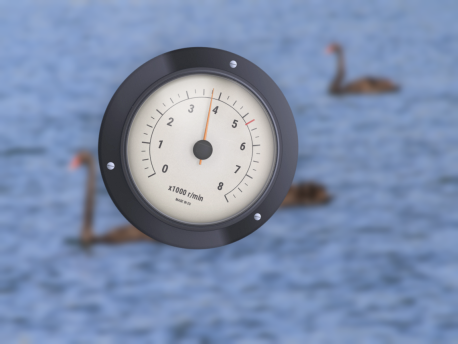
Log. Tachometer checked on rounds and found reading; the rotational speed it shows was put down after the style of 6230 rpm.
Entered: 3750 rpm
